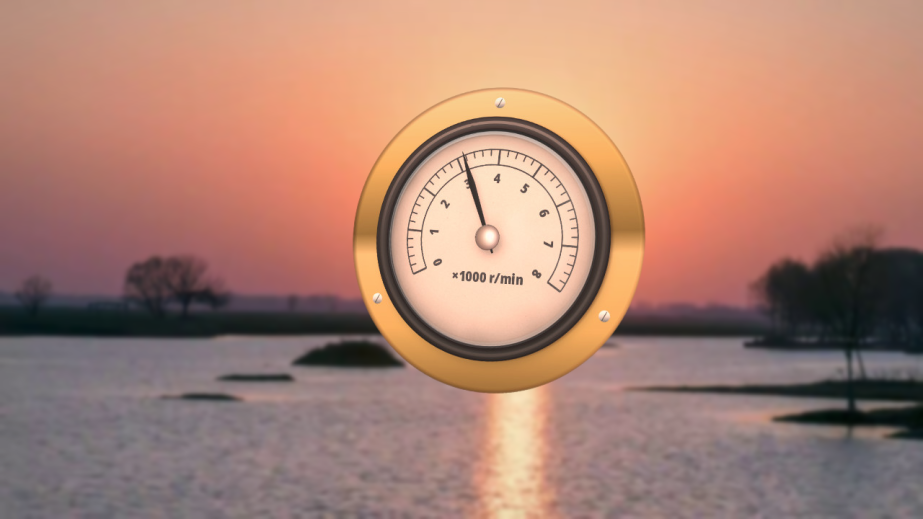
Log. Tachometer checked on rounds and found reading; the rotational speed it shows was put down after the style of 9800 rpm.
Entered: 3200 rpm
